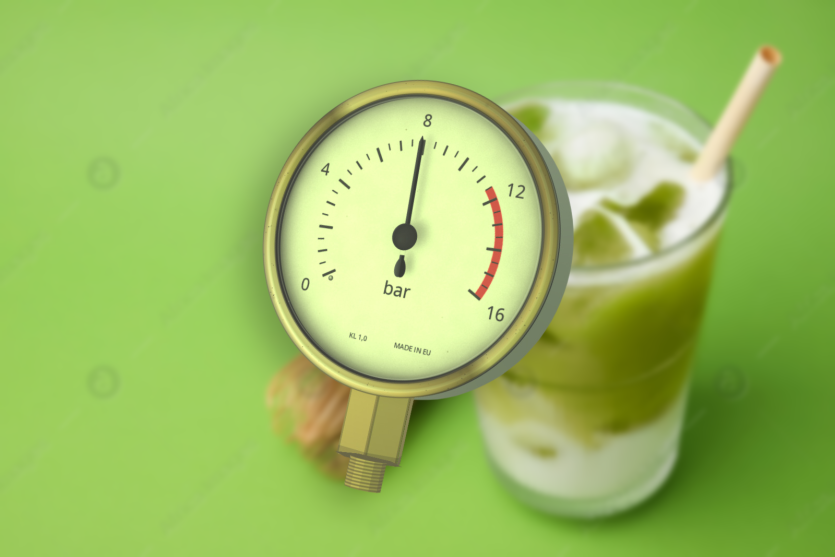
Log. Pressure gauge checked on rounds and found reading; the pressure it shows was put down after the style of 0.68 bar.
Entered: 8 bar
